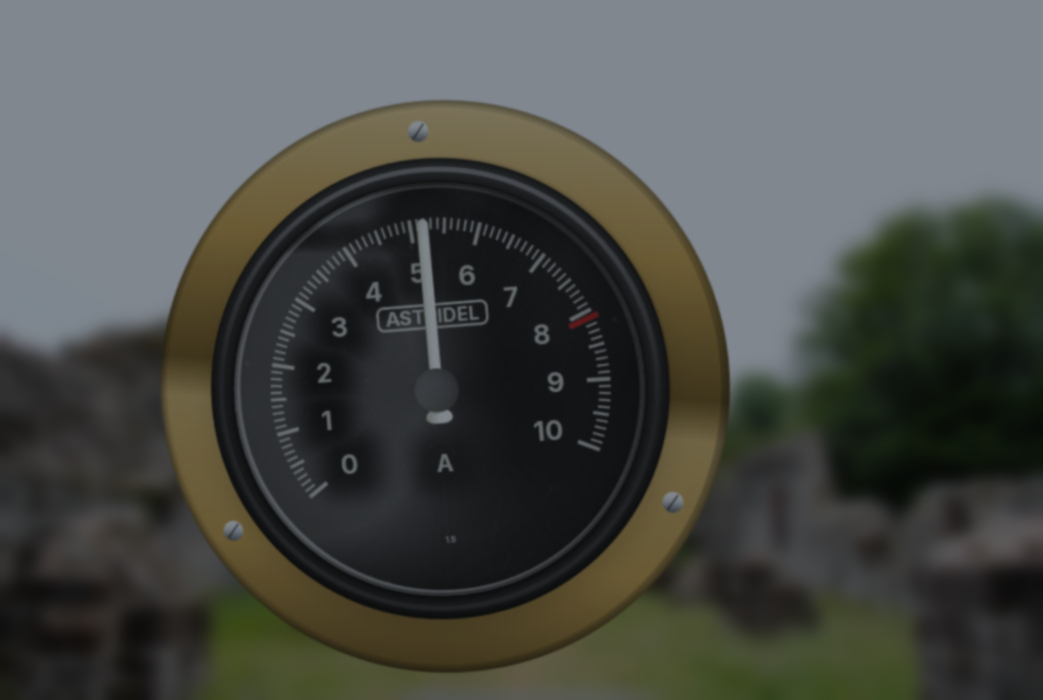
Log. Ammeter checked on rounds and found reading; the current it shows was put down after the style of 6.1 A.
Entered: 5.2 A
